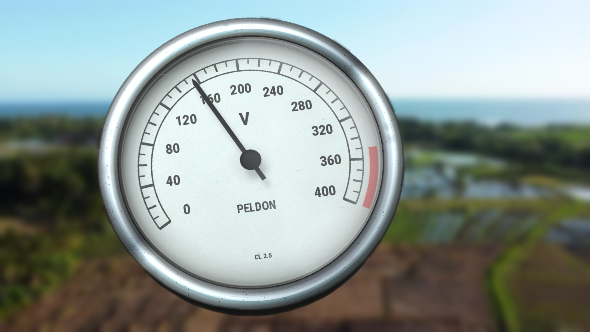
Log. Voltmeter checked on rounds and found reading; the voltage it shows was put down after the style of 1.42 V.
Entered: 155 V
